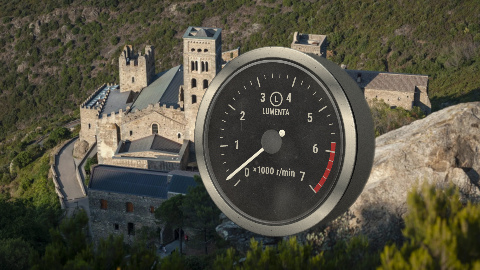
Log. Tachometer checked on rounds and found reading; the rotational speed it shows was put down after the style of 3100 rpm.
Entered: 200 rpm
